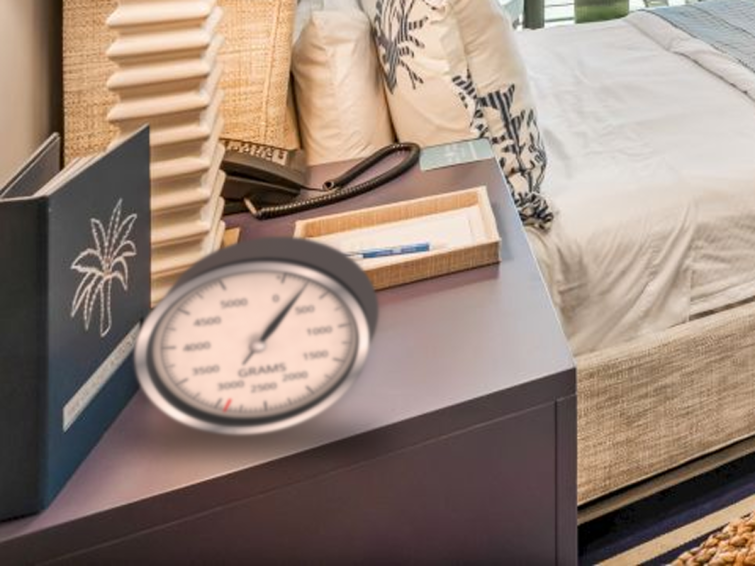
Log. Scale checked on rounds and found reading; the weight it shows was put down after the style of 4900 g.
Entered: 250 g
